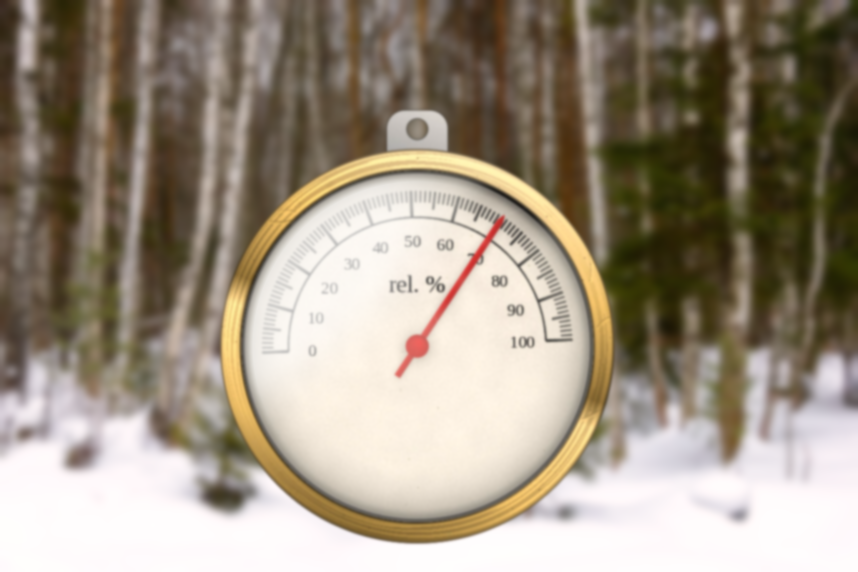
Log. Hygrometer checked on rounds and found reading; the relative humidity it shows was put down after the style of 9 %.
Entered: 70 %
